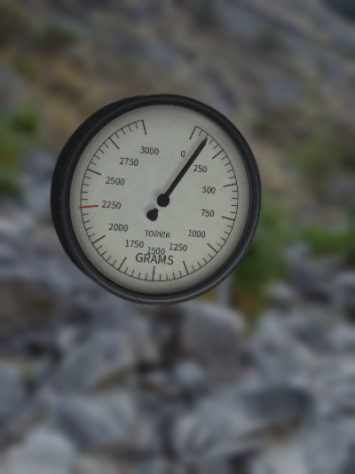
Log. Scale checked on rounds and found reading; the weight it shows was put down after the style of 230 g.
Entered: 100 g
